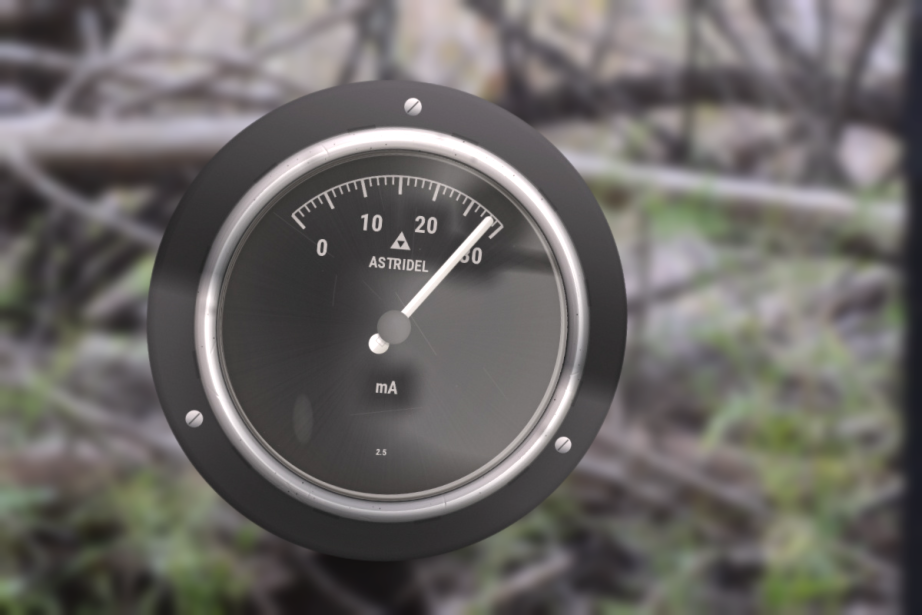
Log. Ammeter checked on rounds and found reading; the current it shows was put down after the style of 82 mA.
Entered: 28 mA
